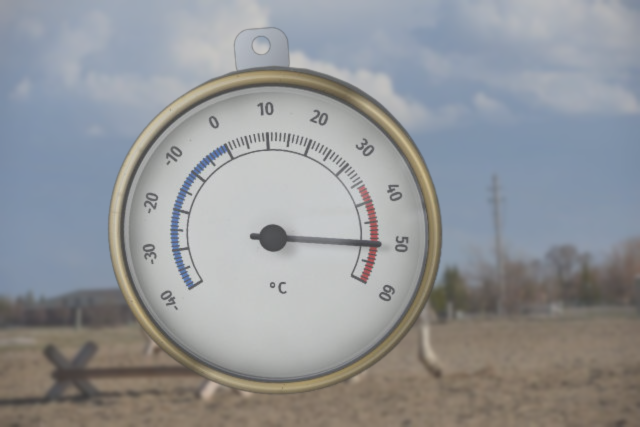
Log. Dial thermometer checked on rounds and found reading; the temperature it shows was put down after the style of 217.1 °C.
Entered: 50 °C
